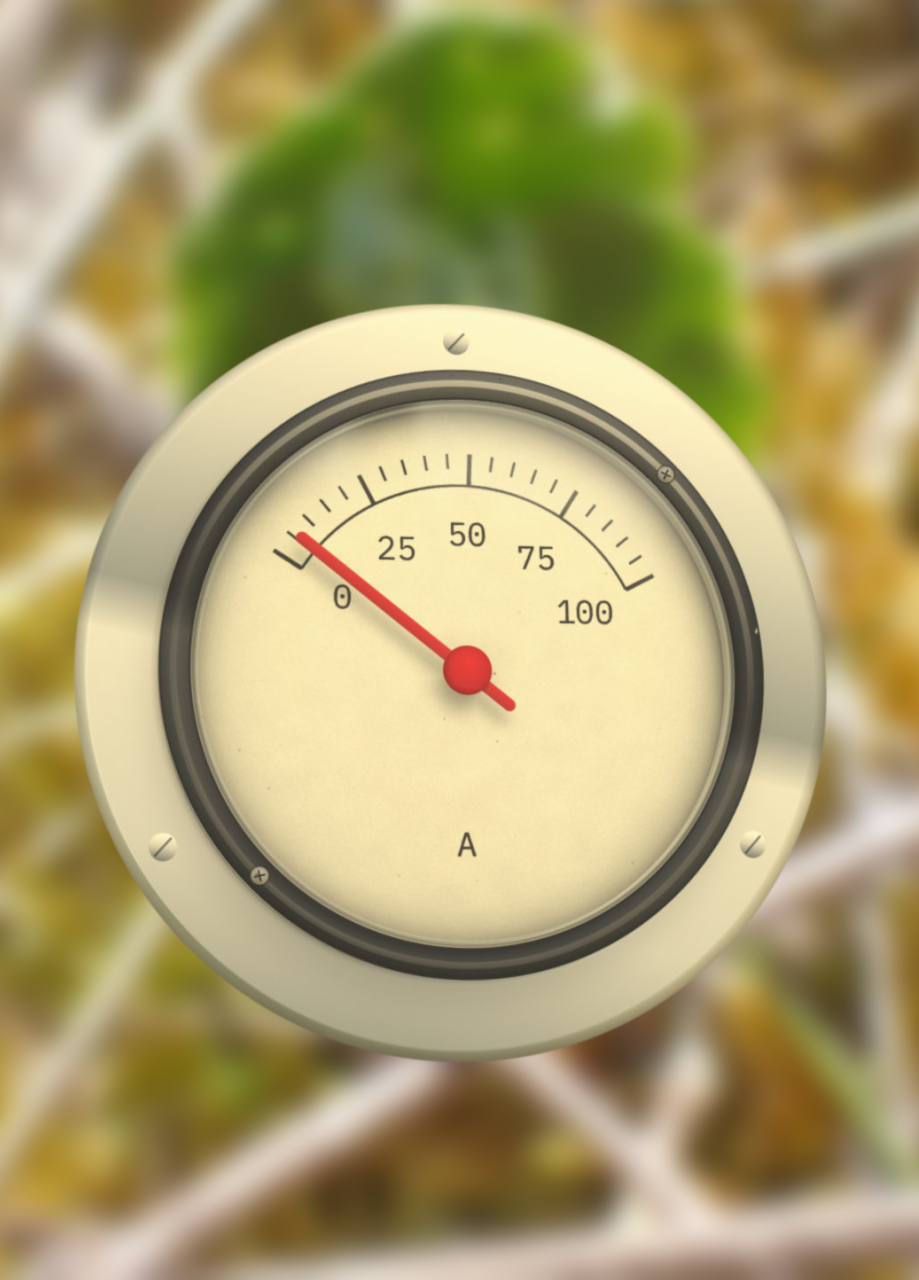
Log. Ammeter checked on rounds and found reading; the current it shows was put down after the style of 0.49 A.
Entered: 5 A
